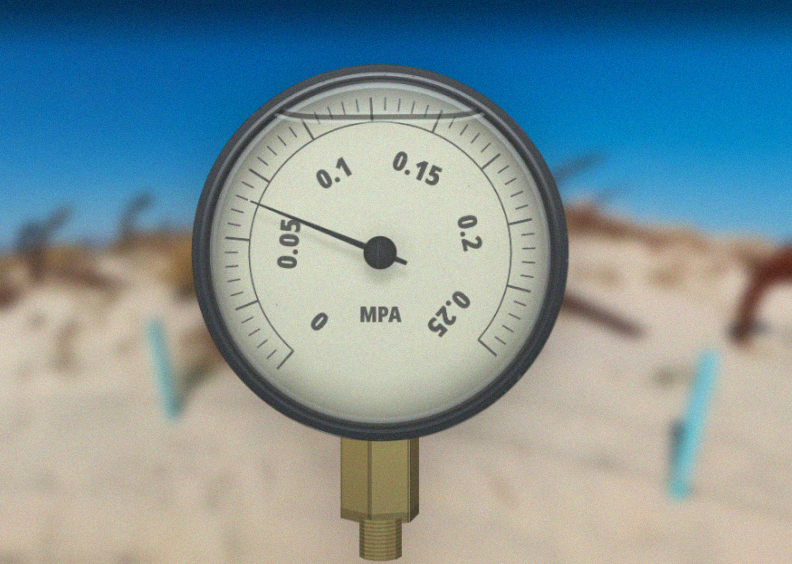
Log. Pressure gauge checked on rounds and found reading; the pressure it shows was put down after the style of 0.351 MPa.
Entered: 0.065 MPa
